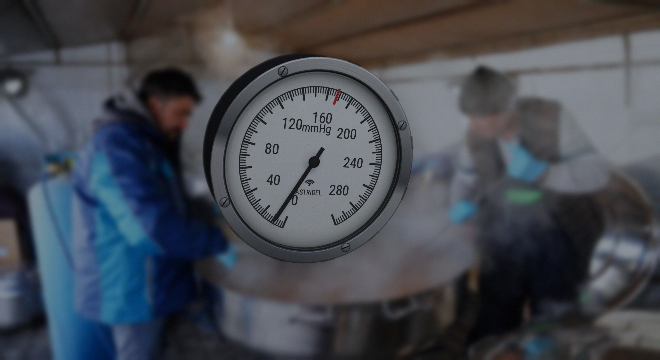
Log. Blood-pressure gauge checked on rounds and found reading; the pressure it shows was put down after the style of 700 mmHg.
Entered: 10 mmHg
